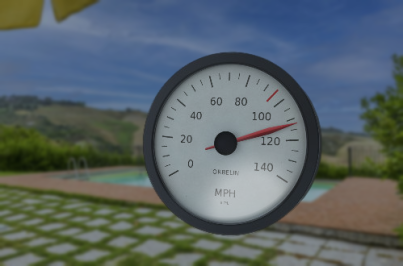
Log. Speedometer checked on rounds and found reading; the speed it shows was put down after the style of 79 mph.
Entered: 112.5 mph
